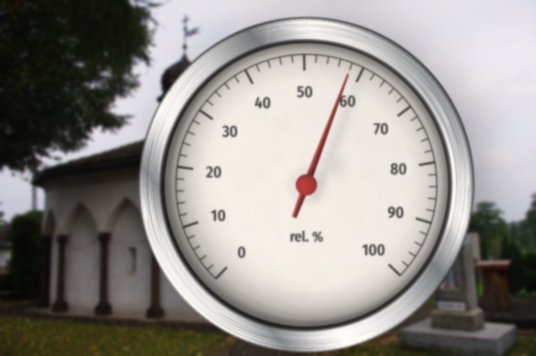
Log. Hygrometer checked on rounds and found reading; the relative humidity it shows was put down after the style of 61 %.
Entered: 58 %
